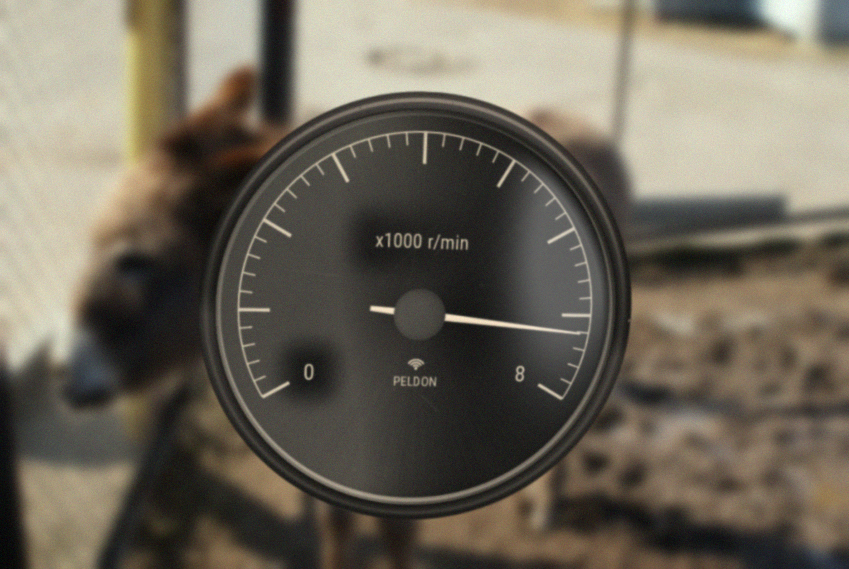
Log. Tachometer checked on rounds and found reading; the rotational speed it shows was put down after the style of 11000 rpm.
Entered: 7200 rpm
